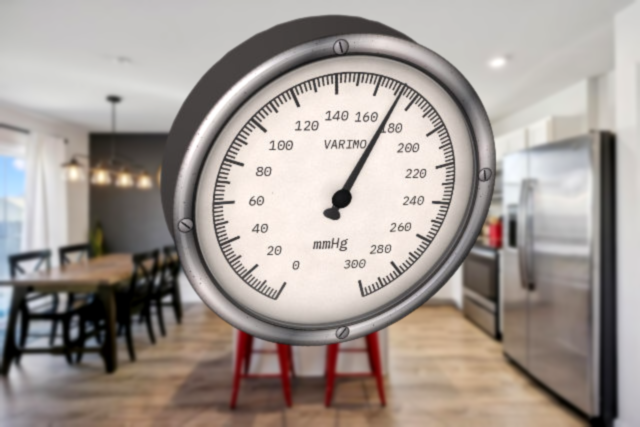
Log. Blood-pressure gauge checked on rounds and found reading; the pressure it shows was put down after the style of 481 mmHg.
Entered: 170 mmHg
